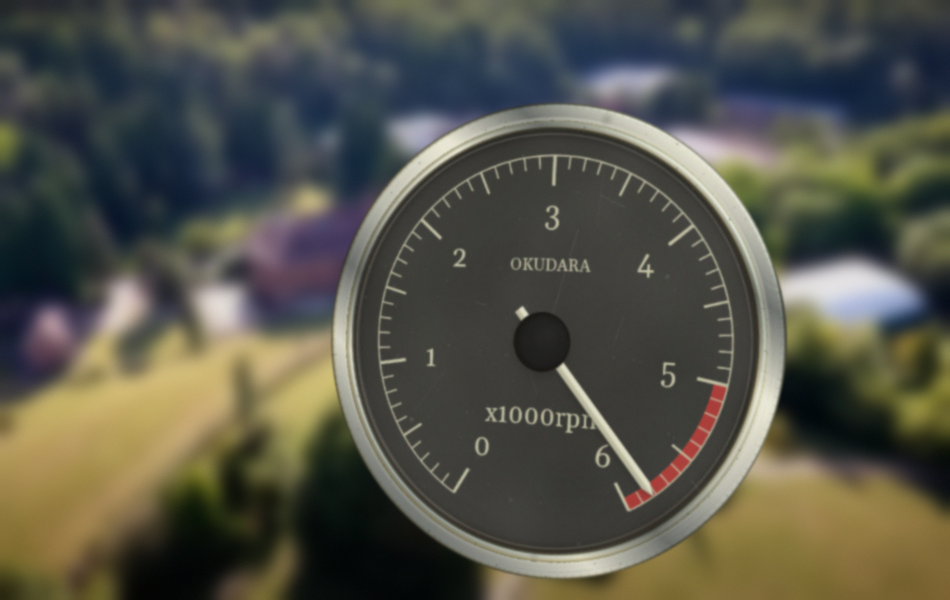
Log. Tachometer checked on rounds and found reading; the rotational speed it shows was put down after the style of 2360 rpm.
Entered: 5800 rpm
